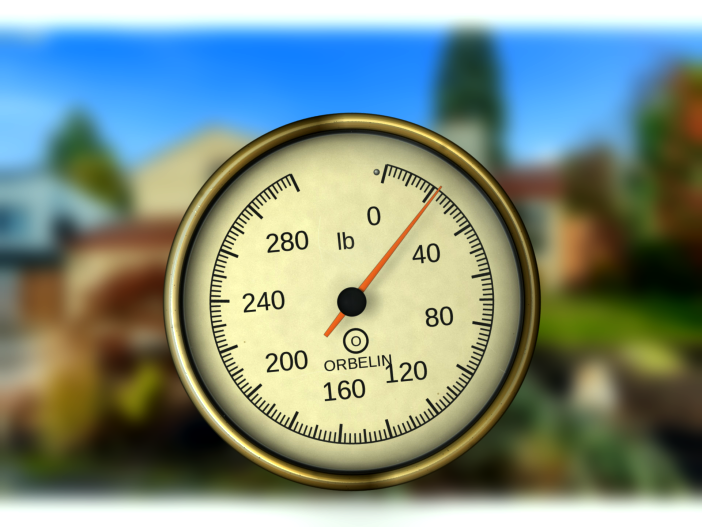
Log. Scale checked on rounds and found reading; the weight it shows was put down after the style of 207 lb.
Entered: 22 lb
